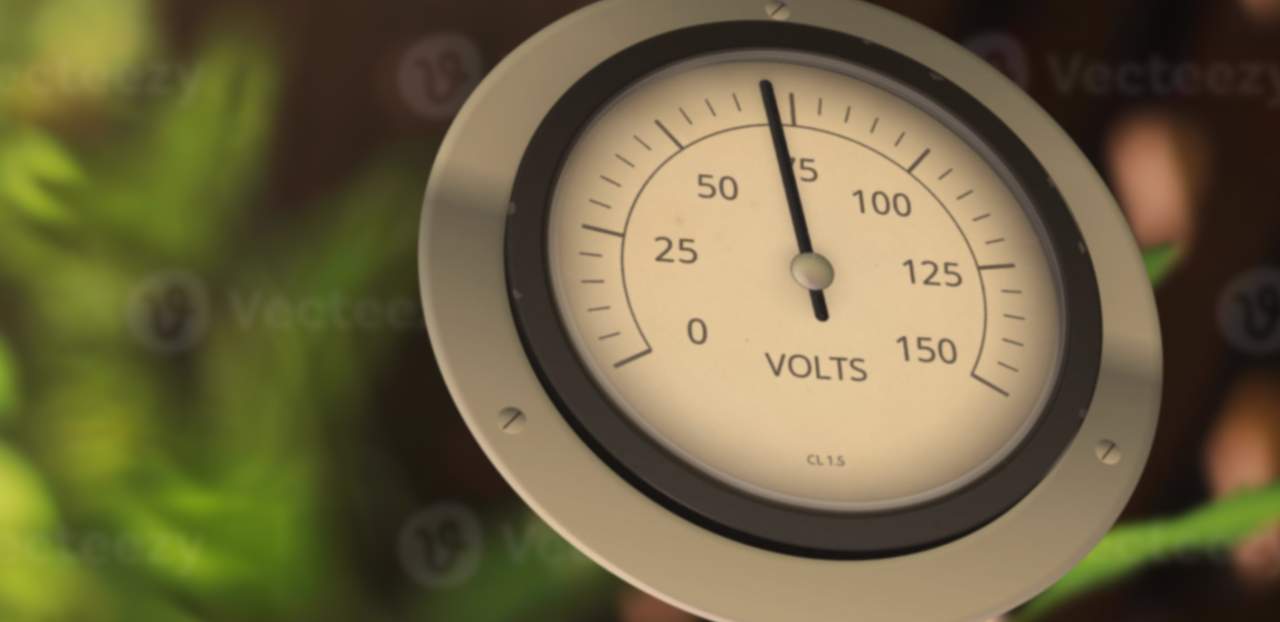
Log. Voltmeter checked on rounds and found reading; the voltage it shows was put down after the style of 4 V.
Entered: 70 V
